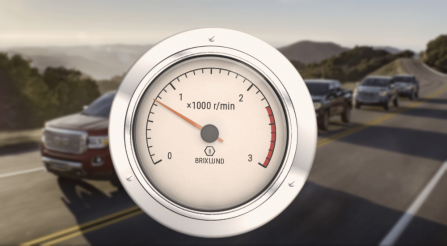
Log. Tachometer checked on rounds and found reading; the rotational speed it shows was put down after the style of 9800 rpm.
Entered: 750 rpm
